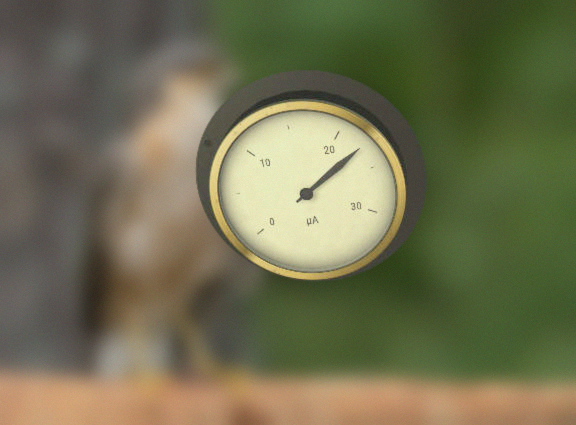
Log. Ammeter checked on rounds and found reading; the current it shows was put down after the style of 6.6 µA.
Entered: 22.5 µA
